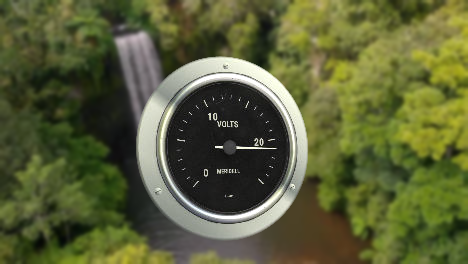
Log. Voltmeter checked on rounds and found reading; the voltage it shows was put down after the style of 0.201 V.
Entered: 21 V
